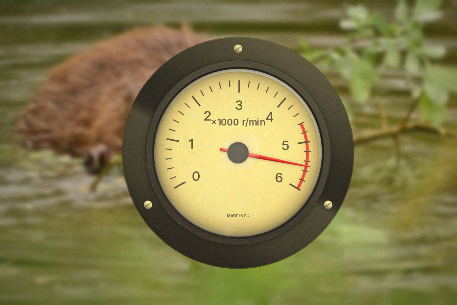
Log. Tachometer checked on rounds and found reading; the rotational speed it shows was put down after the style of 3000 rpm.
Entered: 5500 rpm
